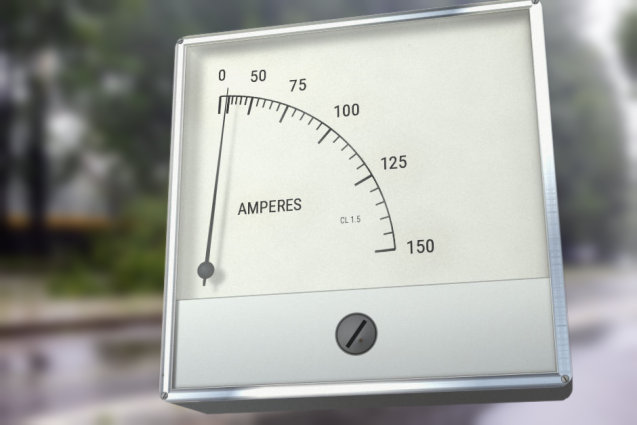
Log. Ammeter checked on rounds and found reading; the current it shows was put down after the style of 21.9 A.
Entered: 25 A
